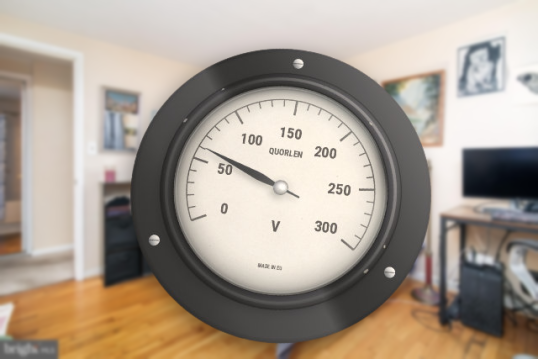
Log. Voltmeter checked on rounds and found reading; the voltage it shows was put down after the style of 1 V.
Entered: 60 V
